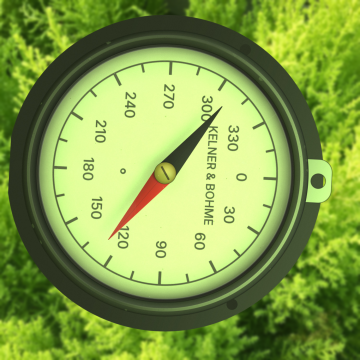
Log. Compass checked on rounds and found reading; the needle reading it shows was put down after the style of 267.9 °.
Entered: 127.5 °
